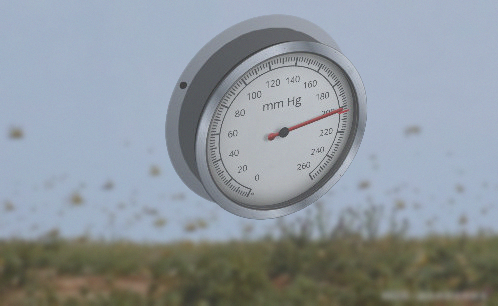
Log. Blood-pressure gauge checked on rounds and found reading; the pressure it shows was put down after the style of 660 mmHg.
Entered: 200 mmHg
